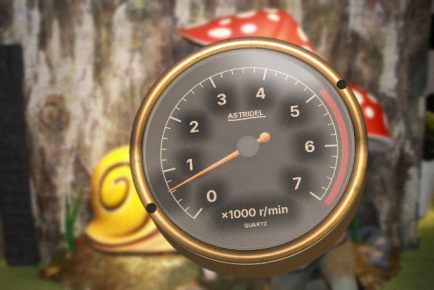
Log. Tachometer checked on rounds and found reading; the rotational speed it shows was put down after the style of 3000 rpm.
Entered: 600 rpm
